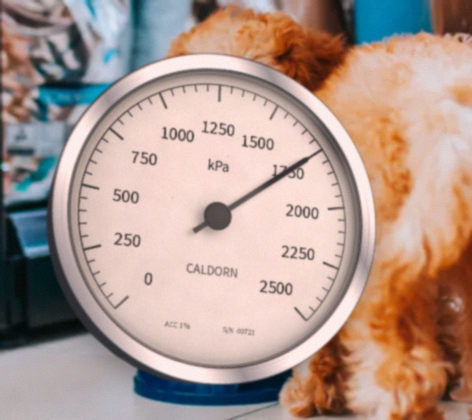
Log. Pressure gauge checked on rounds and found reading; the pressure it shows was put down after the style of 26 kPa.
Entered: 1750 kPa
